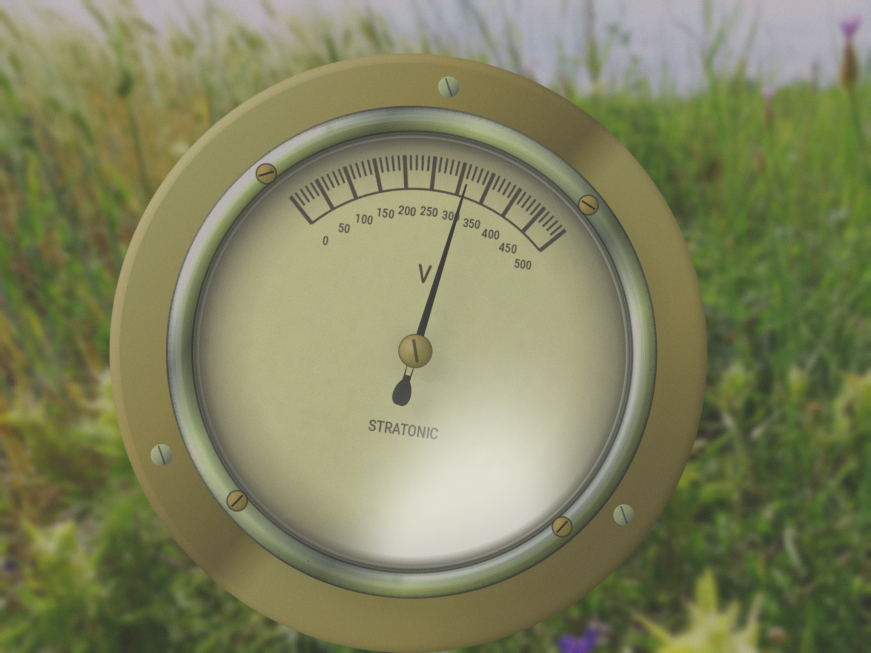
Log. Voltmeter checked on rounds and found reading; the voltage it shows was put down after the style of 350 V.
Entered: 310 V
